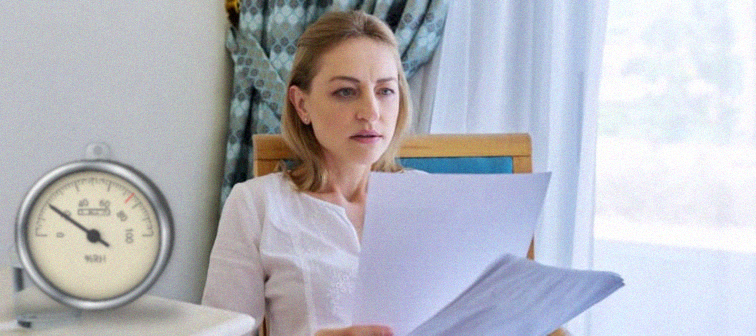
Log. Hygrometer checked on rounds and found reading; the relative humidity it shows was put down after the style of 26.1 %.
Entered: 20 %
